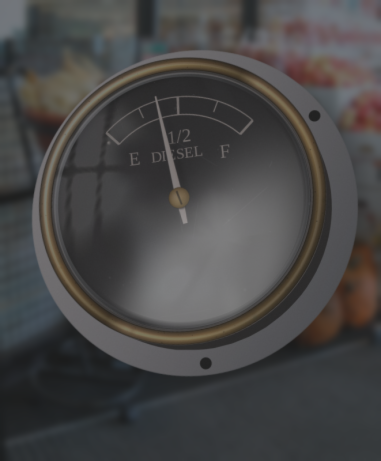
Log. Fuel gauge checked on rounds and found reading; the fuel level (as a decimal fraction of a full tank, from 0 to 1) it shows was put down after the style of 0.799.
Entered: 0.375
